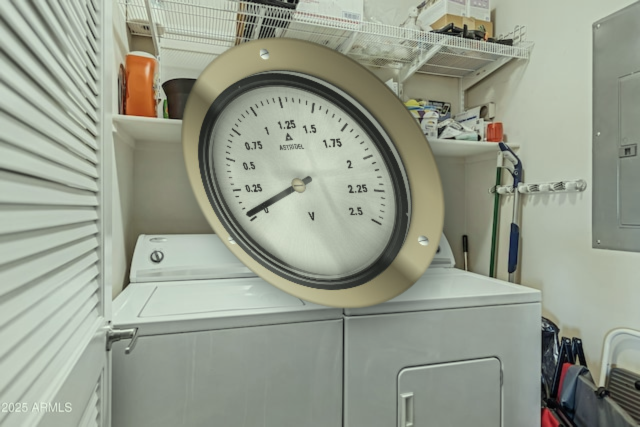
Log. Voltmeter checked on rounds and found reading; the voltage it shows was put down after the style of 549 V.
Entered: 0.05 V
